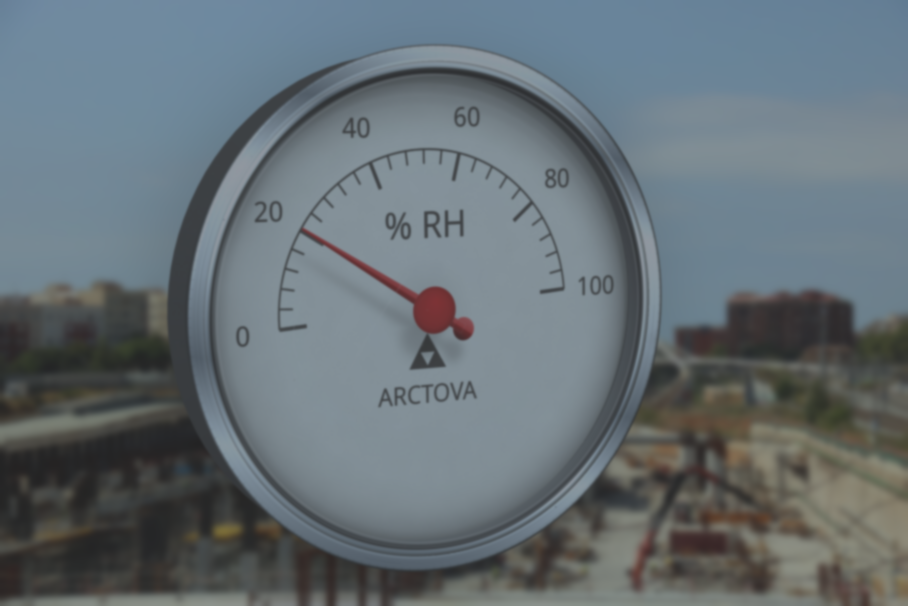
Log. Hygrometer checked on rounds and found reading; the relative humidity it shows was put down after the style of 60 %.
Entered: 20 %
